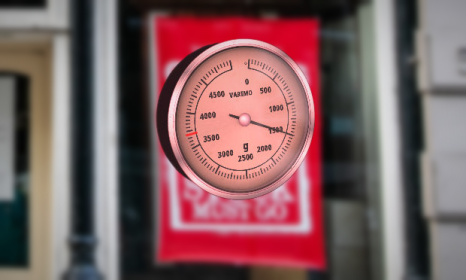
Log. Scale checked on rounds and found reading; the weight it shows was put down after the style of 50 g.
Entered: 1500 g
